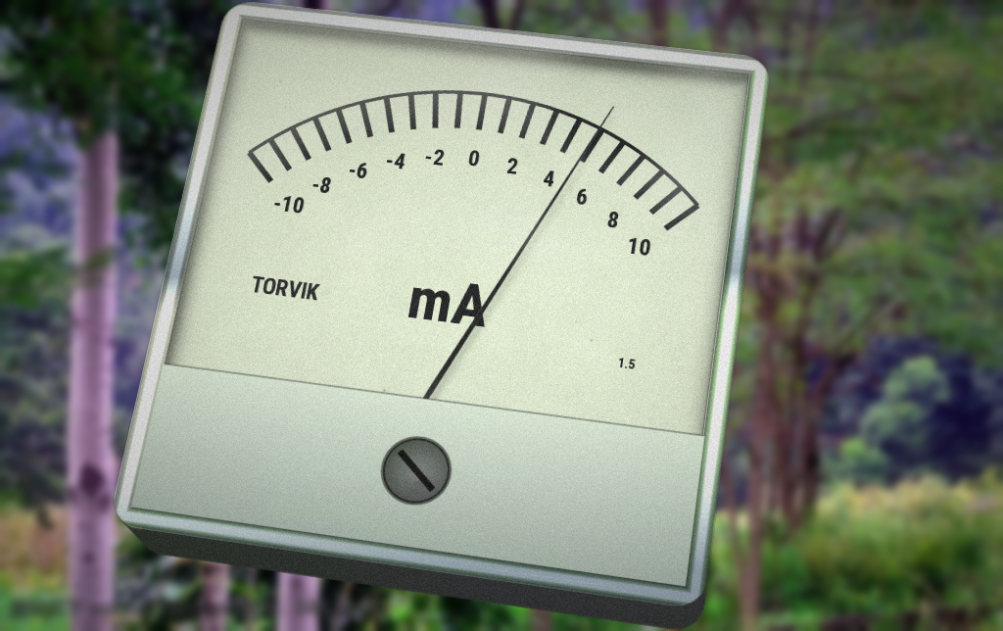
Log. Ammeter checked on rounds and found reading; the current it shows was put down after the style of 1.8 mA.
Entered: 5 mA
